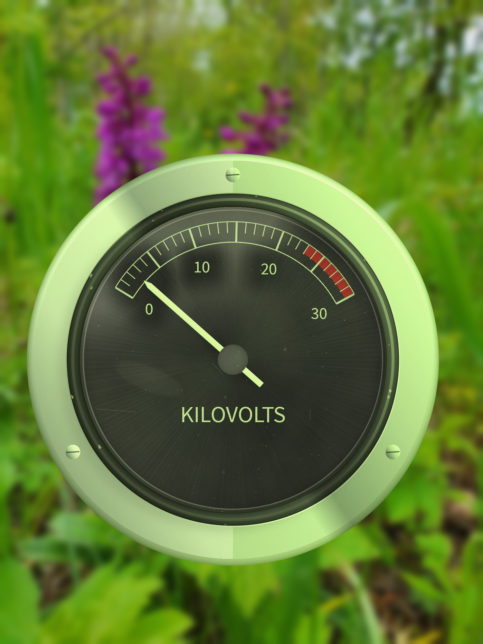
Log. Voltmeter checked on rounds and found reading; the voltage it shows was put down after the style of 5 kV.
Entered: 2.5 kV
